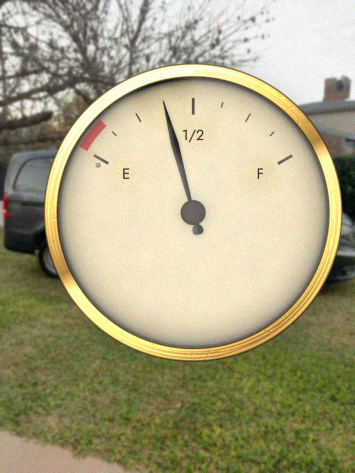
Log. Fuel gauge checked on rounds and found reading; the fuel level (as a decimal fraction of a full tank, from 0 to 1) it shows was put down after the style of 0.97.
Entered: 0.375
